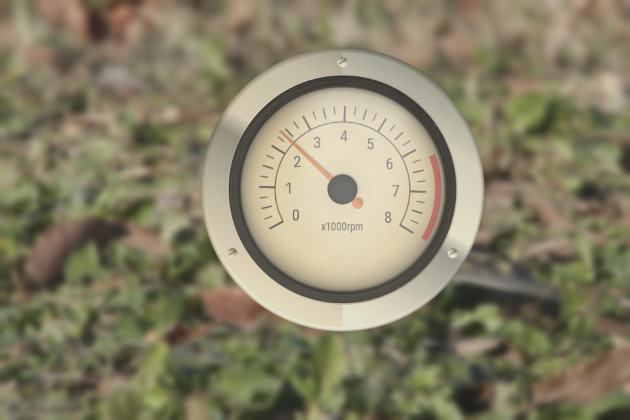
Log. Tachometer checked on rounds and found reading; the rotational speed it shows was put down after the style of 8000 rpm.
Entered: 2375 rpm
